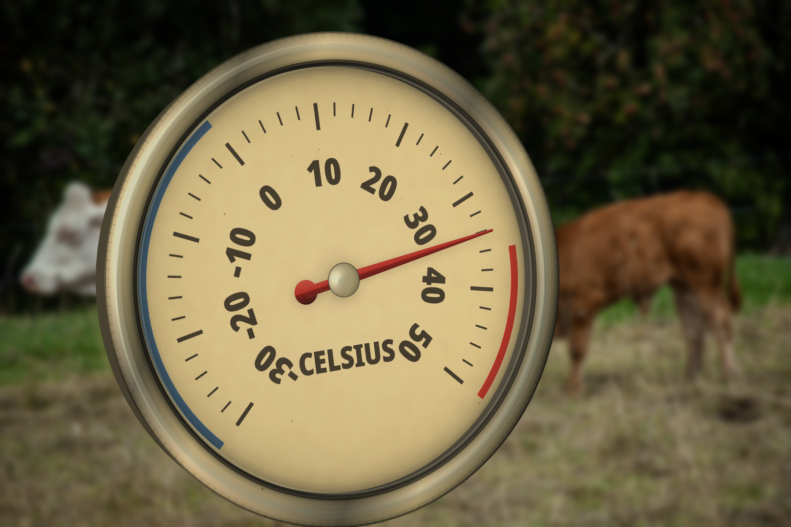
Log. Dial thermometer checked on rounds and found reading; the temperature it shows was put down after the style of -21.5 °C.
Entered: 34 °C
